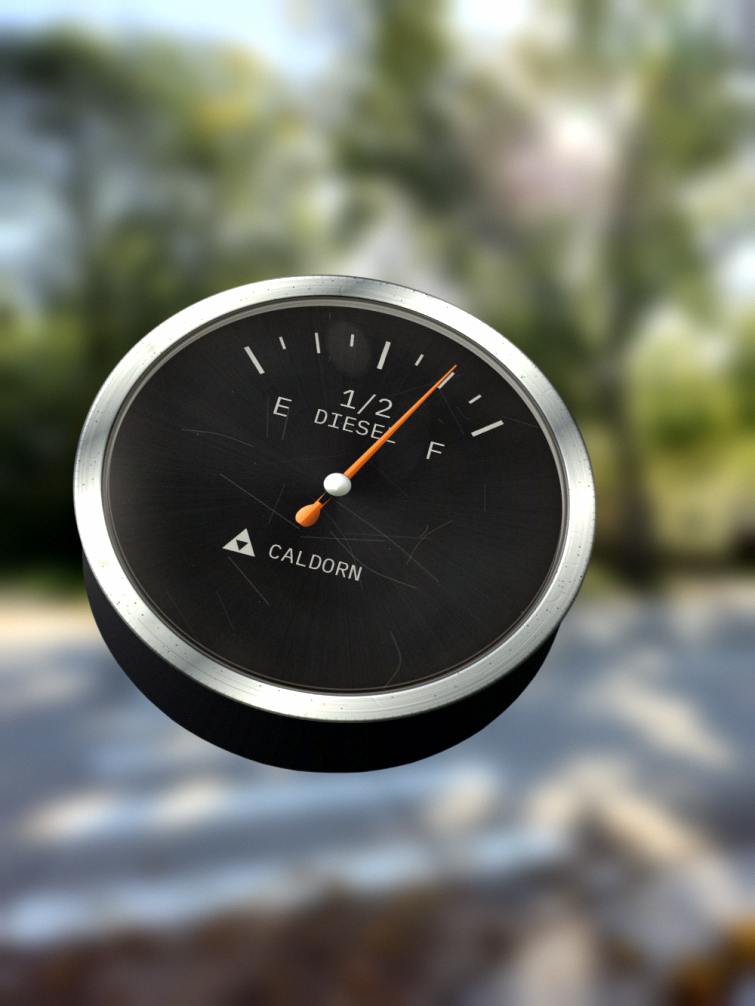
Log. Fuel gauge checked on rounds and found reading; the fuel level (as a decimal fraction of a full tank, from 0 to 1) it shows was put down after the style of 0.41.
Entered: 0.75
